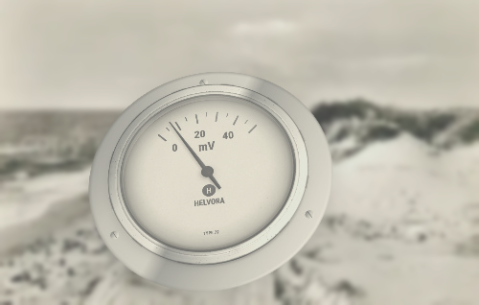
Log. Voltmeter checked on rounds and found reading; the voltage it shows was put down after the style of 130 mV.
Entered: 7.5 mV
